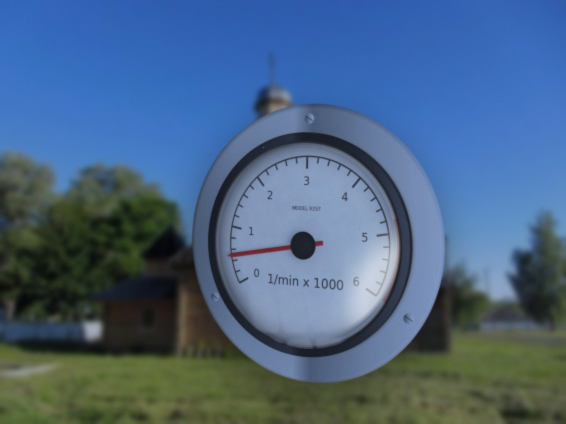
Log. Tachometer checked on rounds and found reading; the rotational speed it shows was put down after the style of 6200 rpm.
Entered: 500 rpm
